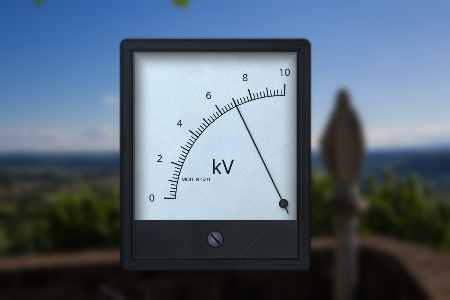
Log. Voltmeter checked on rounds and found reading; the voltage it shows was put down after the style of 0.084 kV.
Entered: 7 kV
